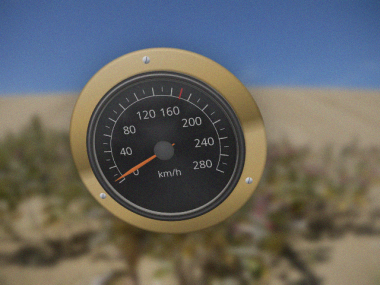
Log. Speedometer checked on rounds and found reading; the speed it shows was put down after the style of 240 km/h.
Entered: 5 km/h
